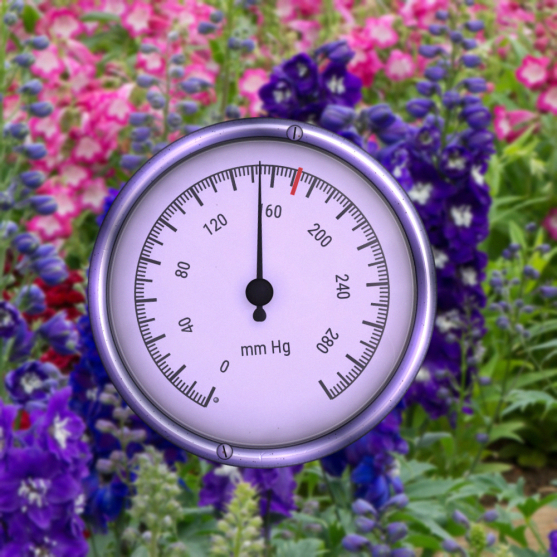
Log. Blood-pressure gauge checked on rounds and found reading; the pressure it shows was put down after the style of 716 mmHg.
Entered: 154 mmHg
